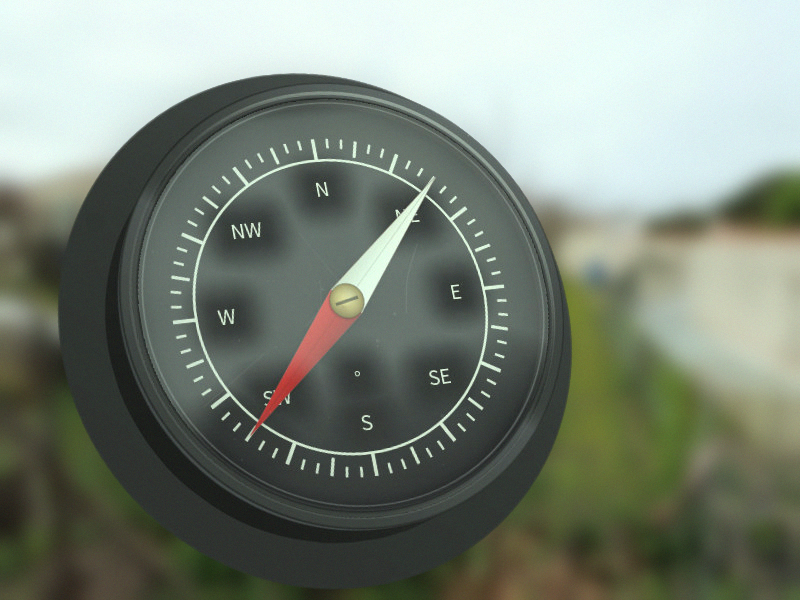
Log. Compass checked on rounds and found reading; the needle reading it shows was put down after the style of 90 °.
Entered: 225 °
